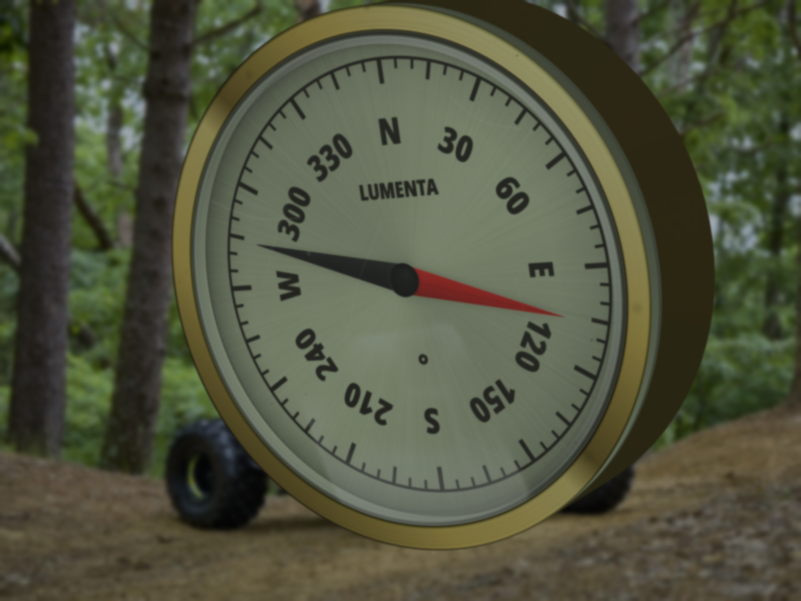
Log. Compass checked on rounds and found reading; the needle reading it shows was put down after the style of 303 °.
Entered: 105 °
